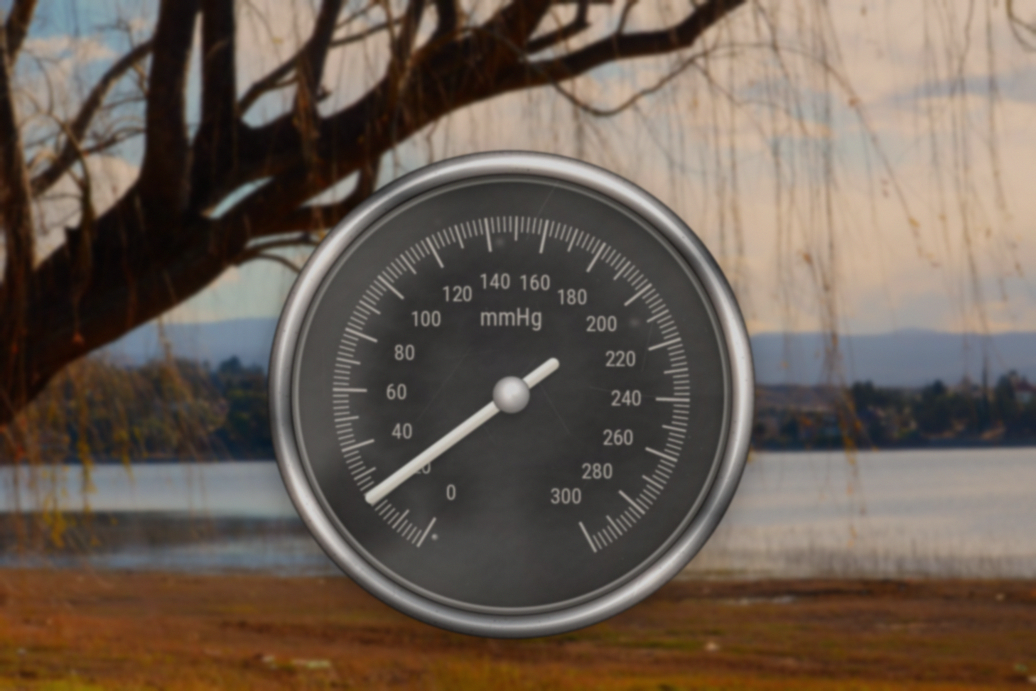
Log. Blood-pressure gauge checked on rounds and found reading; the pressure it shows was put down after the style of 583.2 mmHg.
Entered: 22 mmHg
